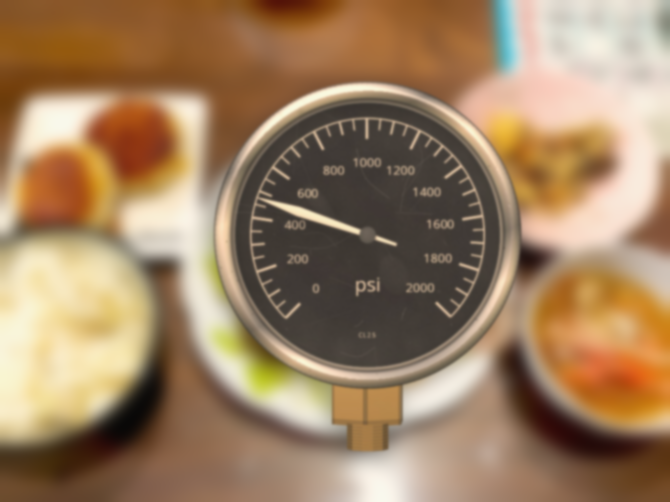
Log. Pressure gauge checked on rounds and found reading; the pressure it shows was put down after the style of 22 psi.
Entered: 475 psi
